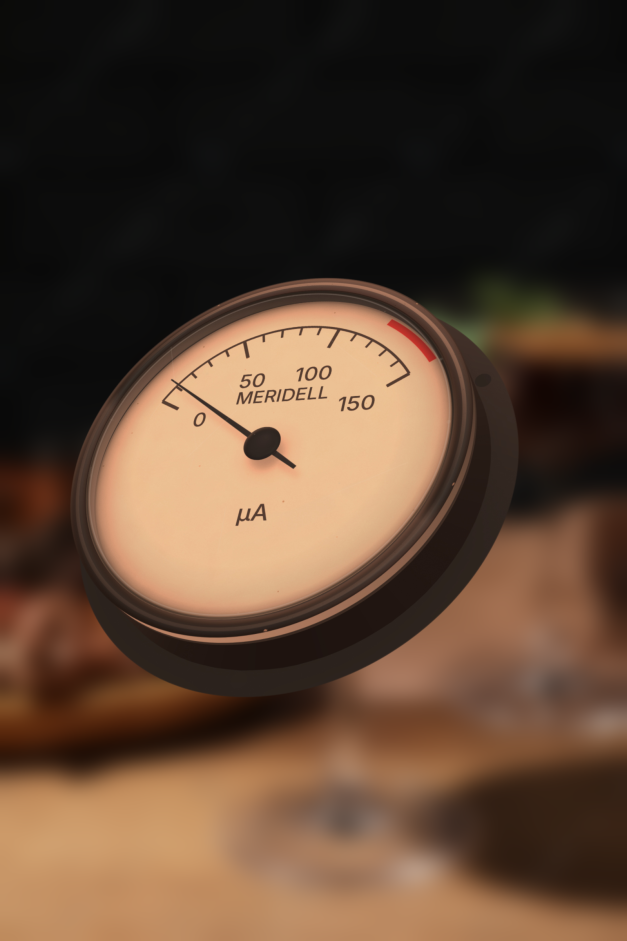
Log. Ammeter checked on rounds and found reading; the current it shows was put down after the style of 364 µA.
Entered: 10 µA
